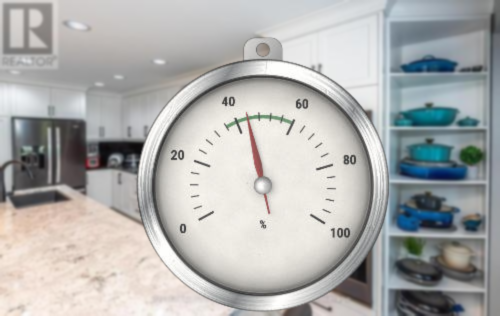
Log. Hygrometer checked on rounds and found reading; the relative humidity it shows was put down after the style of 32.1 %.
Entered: 44 %
